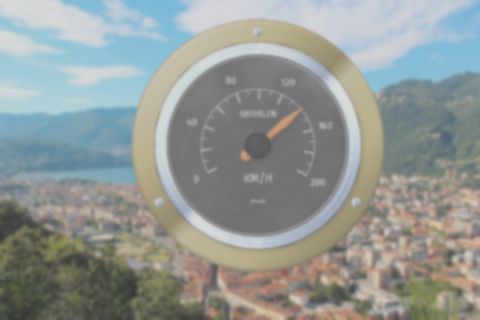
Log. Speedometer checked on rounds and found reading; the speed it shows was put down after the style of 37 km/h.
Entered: 140 km/h
